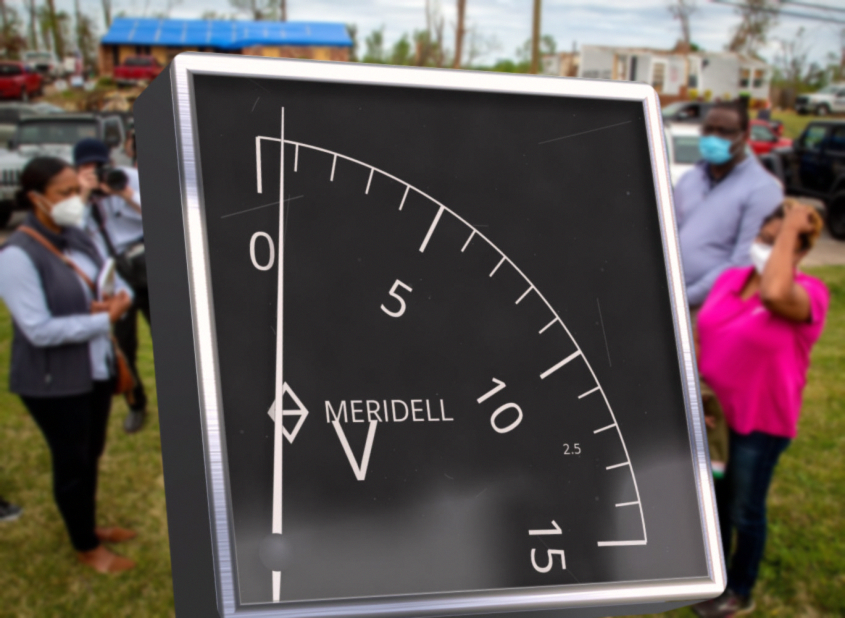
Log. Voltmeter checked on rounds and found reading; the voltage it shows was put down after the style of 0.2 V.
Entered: 0.5 V
